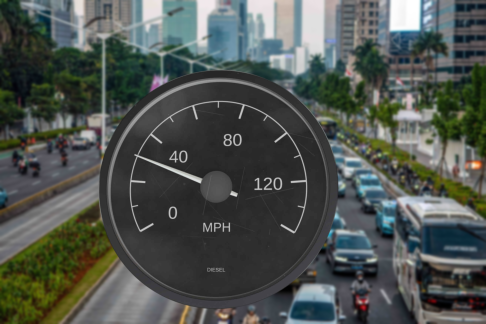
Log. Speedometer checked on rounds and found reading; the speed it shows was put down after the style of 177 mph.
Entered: 30 mph
